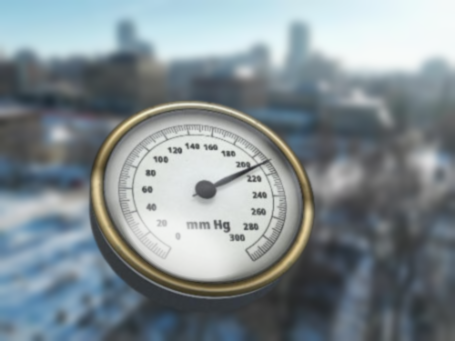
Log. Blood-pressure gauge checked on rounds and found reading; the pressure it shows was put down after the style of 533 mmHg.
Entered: 210 mmHg
